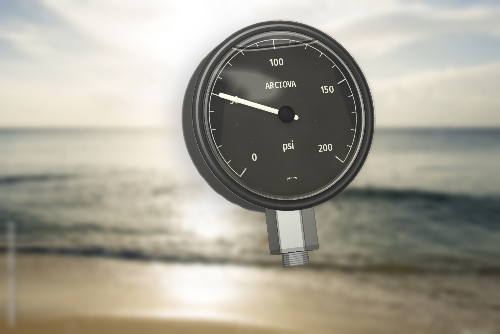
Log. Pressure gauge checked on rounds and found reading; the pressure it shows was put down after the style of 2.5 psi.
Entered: 50 psi
